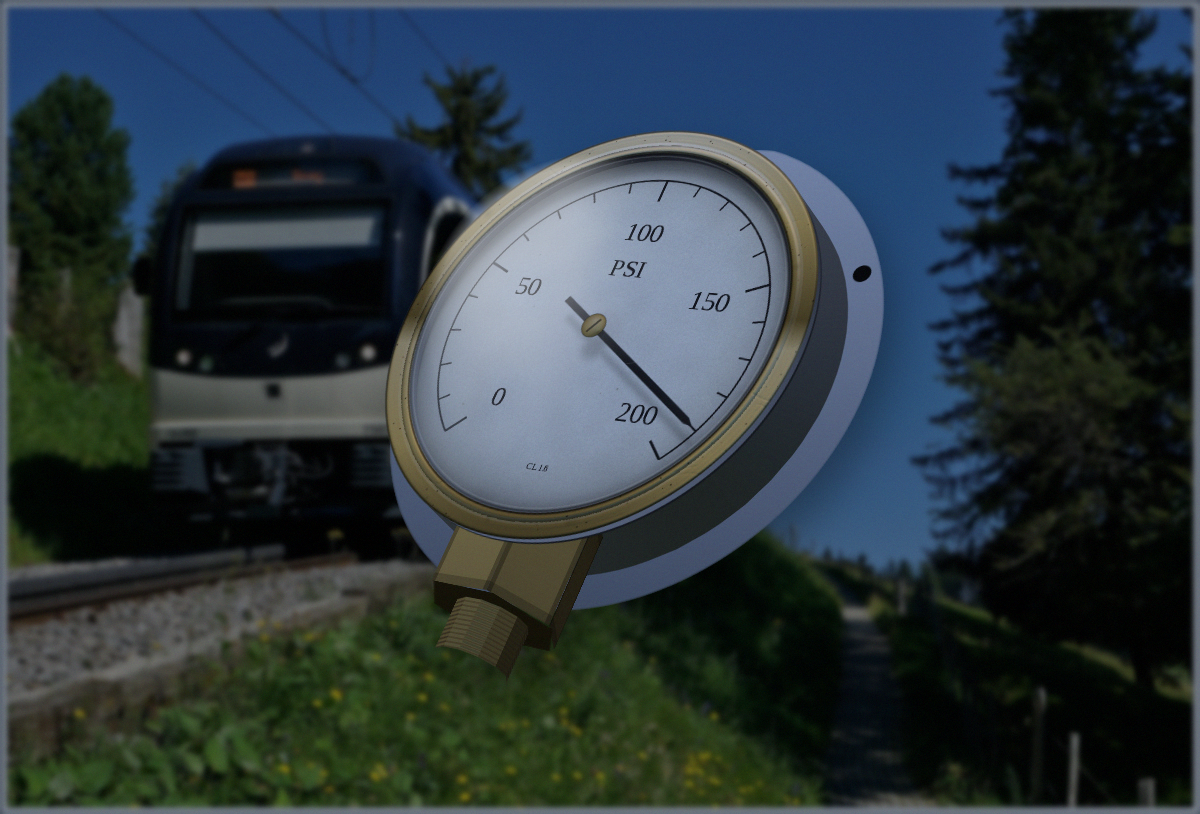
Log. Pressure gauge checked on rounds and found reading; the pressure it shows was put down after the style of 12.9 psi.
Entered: 190 psi
